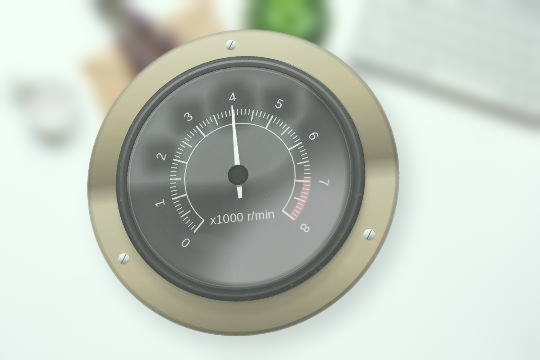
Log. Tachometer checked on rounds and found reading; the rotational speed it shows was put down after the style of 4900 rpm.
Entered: 4000 rpm
